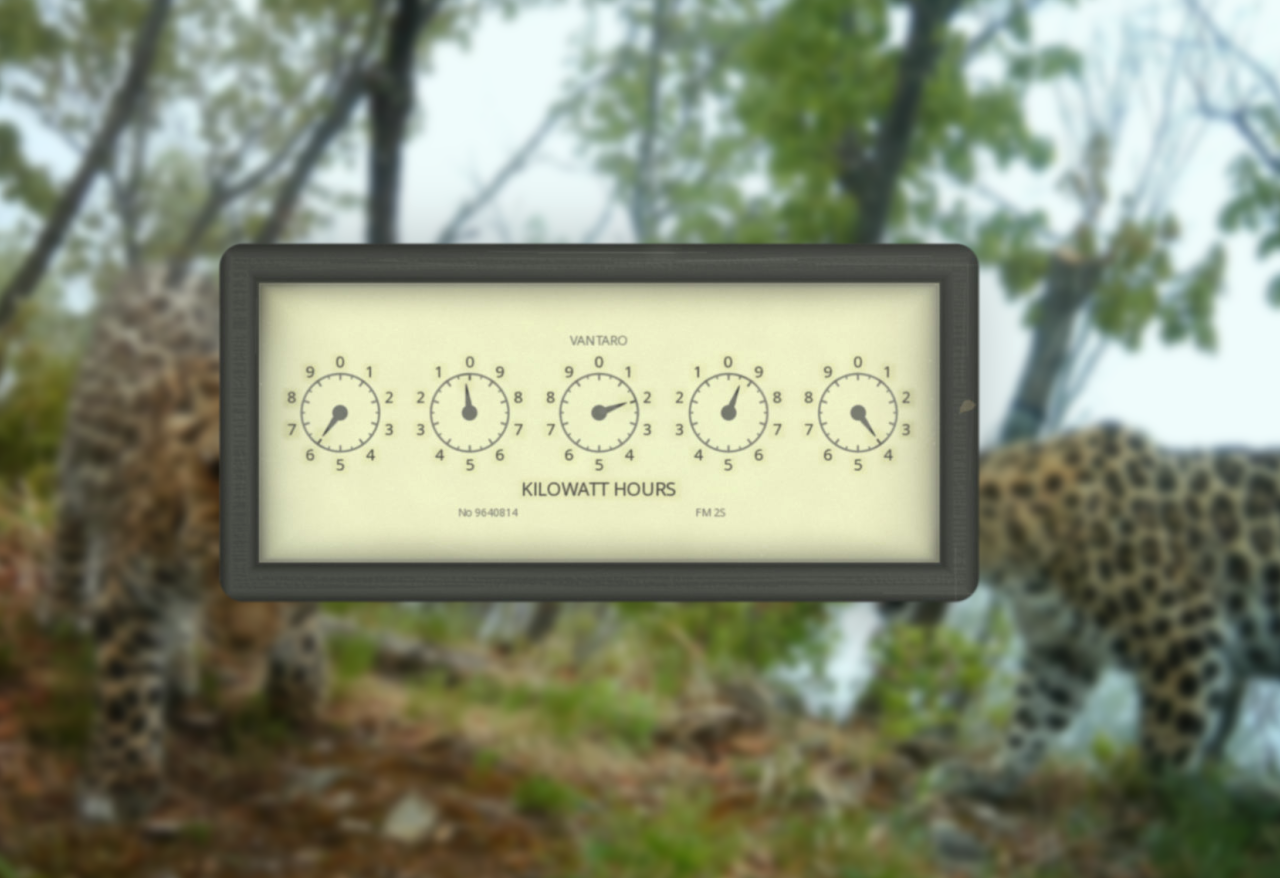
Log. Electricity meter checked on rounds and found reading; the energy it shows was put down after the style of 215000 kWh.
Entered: 60194 kWh
